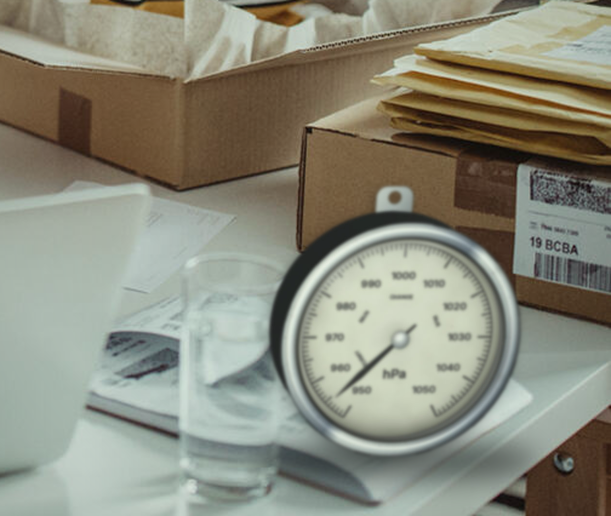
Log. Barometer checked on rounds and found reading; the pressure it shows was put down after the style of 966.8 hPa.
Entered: 955 hPa
